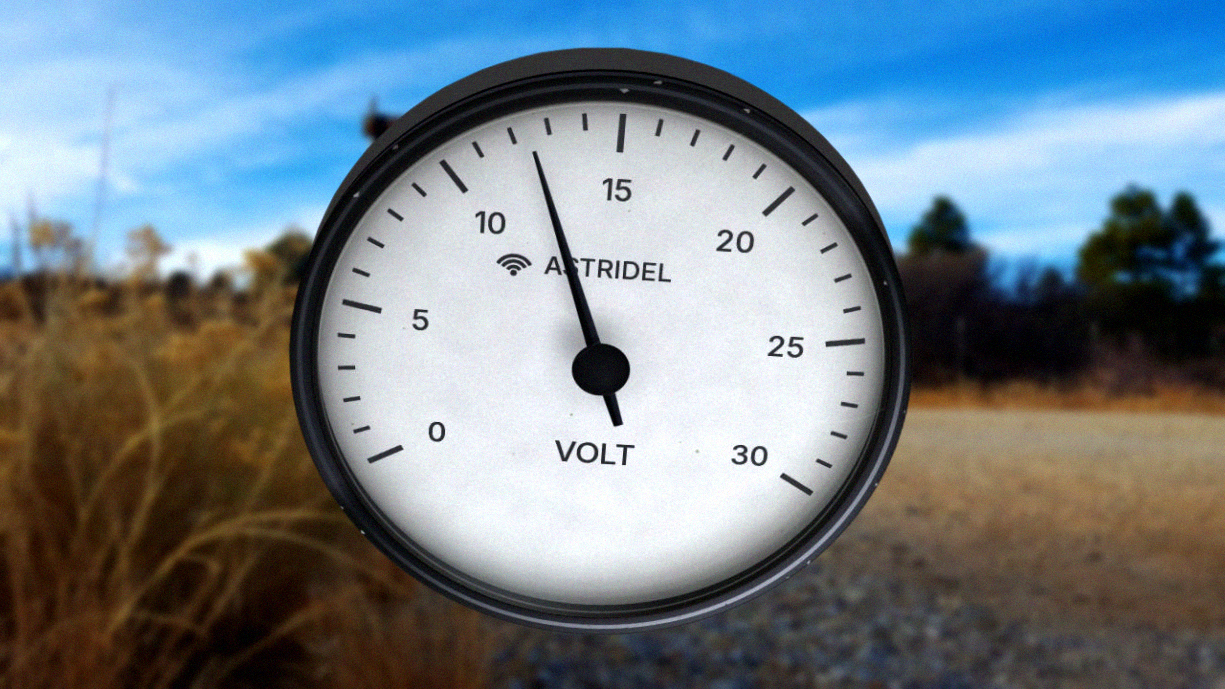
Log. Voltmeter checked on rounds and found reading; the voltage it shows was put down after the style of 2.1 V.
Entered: 12.5 V
